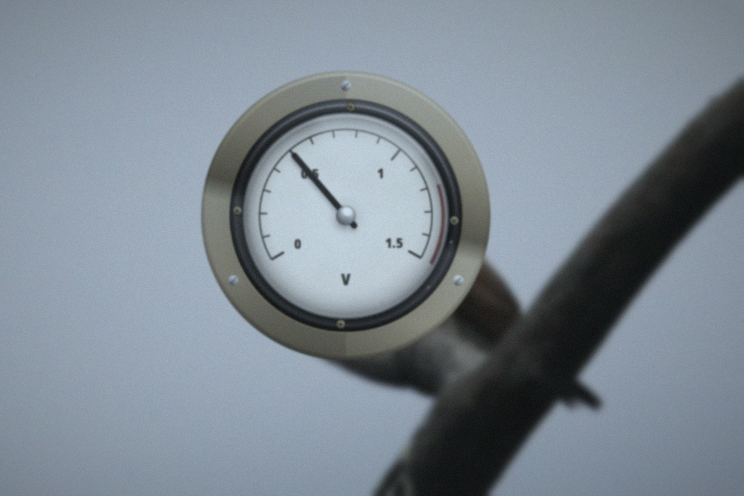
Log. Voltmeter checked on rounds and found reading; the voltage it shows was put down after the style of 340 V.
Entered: 0.5 V
